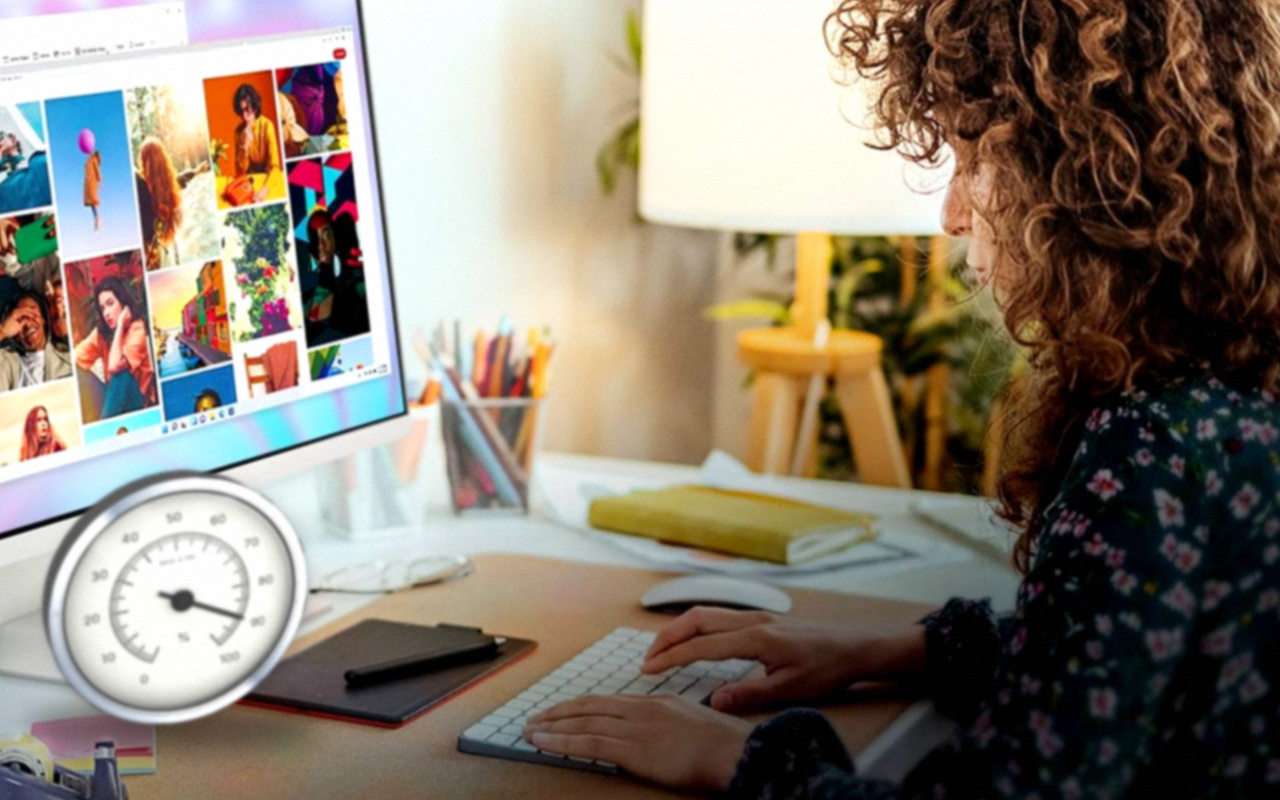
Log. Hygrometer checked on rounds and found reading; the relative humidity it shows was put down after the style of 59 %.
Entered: 90 %
